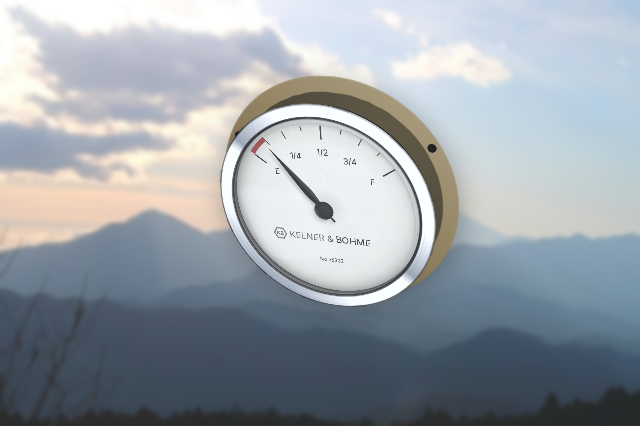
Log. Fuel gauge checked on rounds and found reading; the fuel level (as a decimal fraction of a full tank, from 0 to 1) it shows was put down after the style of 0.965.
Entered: 0.125
